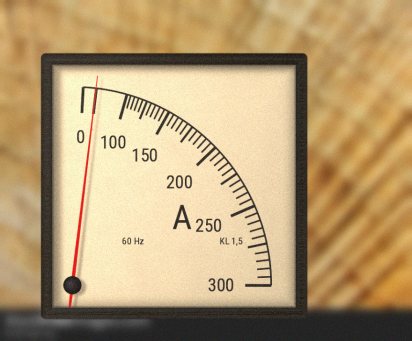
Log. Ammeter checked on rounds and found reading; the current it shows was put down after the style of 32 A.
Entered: 50 A
